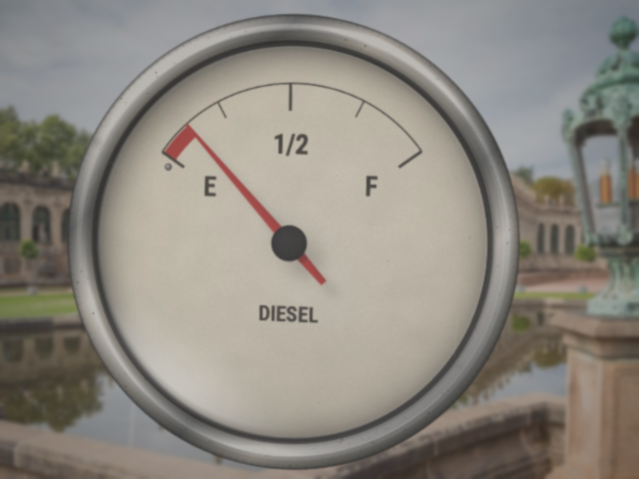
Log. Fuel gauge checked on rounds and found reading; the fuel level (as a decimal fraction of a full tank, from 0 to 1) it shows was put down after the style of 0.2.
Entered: 0.125
